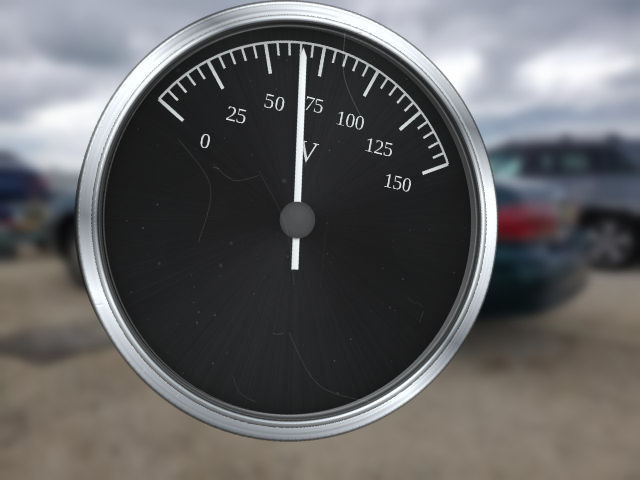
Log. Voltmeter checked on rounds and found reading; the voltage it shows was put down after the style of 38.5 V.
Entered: 65 V
